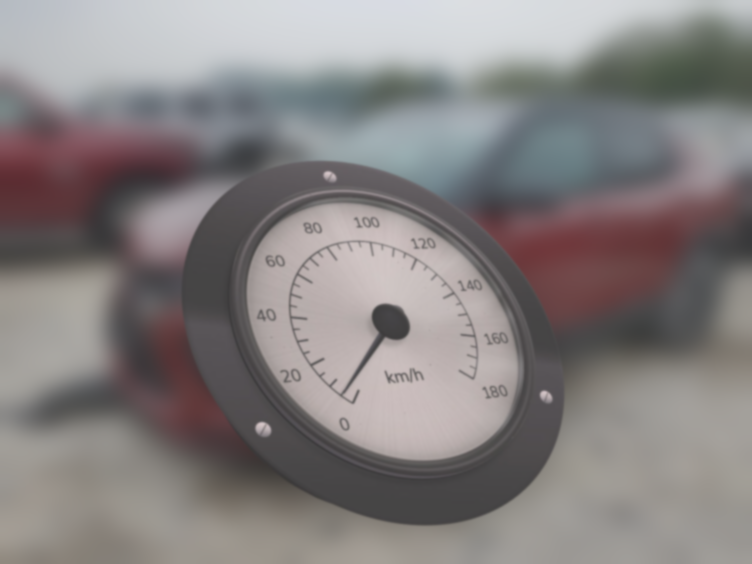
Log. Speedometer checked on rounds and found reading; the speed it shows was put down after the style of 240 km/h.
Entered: 5 km/h
